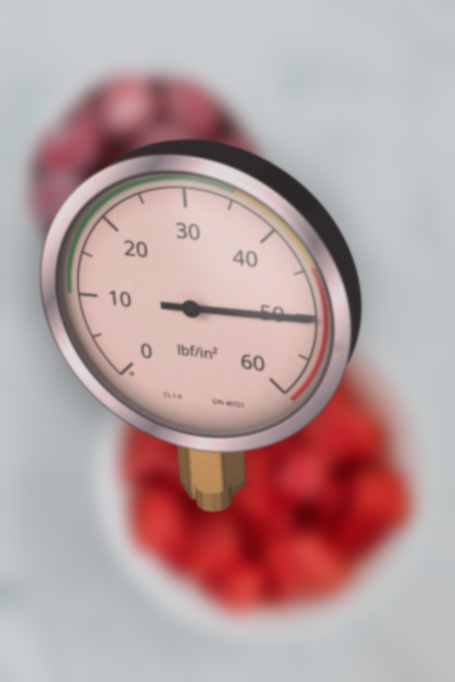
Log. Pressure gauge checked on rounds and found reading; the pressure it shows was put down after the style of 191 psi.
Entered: 50 psi
